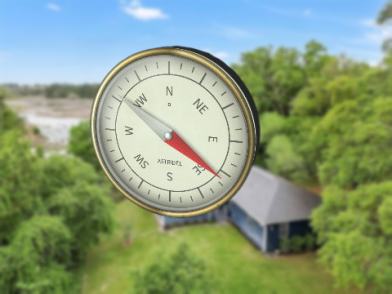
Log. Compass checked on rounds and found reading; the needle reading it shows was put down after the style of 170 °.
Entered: 125 °
